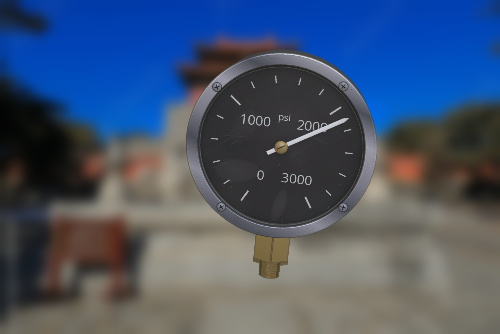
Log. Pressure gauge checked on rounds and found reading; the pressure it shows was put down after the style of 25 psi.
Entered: 2100 psi
